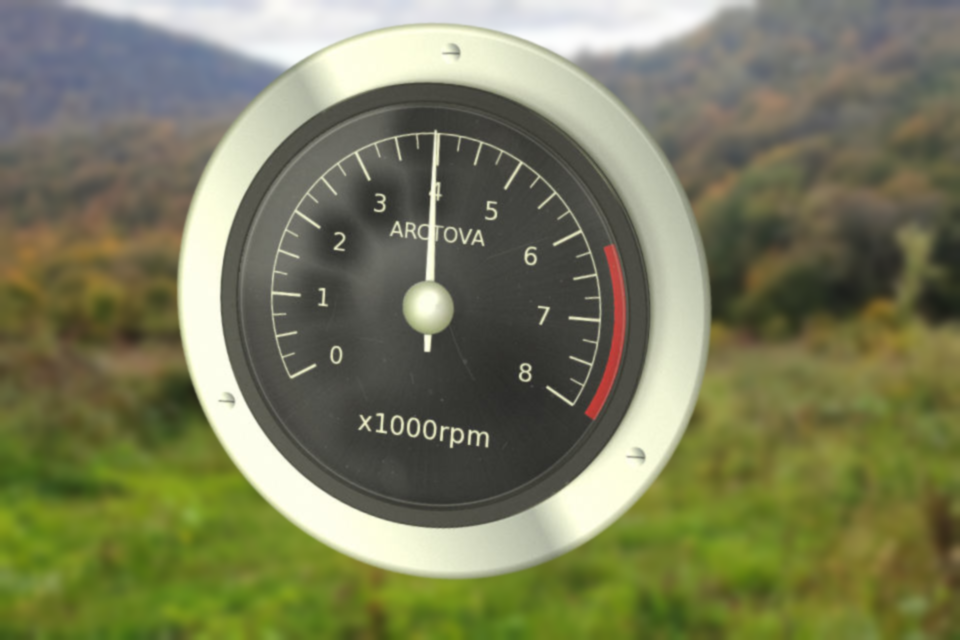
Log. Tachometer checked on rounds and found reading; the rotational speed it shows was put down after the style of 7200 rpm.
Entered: 4000 rpm
